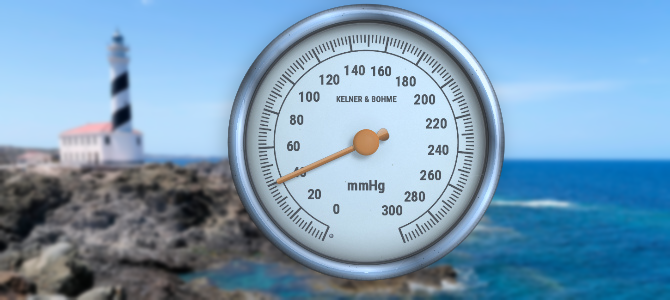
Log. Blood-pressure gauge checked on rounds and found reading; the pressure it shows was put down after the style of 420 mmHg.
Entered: 40 mmHg
